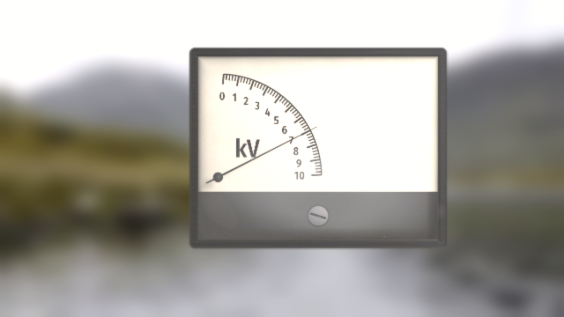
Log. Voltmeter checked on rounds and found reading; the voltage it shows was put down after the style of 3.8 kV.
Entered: 7 kV
